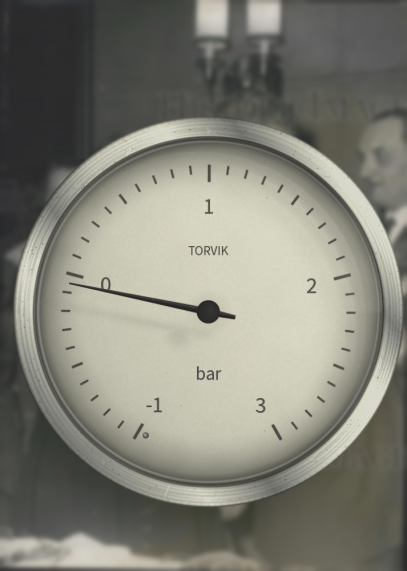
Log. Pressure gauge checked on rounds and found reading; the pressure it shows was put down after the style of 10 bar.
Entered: -0.05 bar
